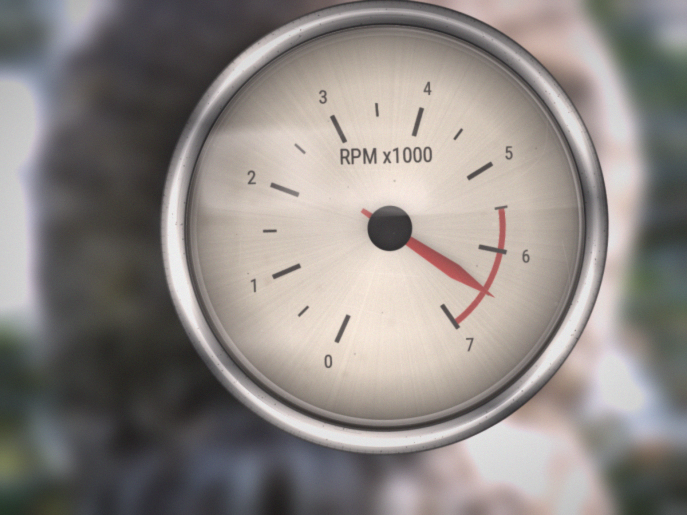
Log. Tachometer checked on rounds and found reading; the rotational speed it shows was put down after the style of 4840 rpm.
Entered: 6500 rpm
